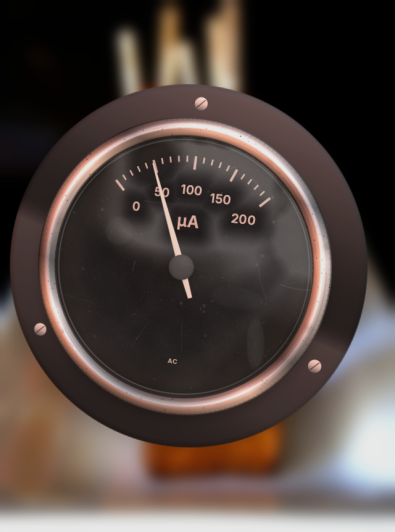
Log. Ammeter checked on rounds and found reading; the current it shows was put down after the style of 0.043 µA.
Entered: 50 µA
